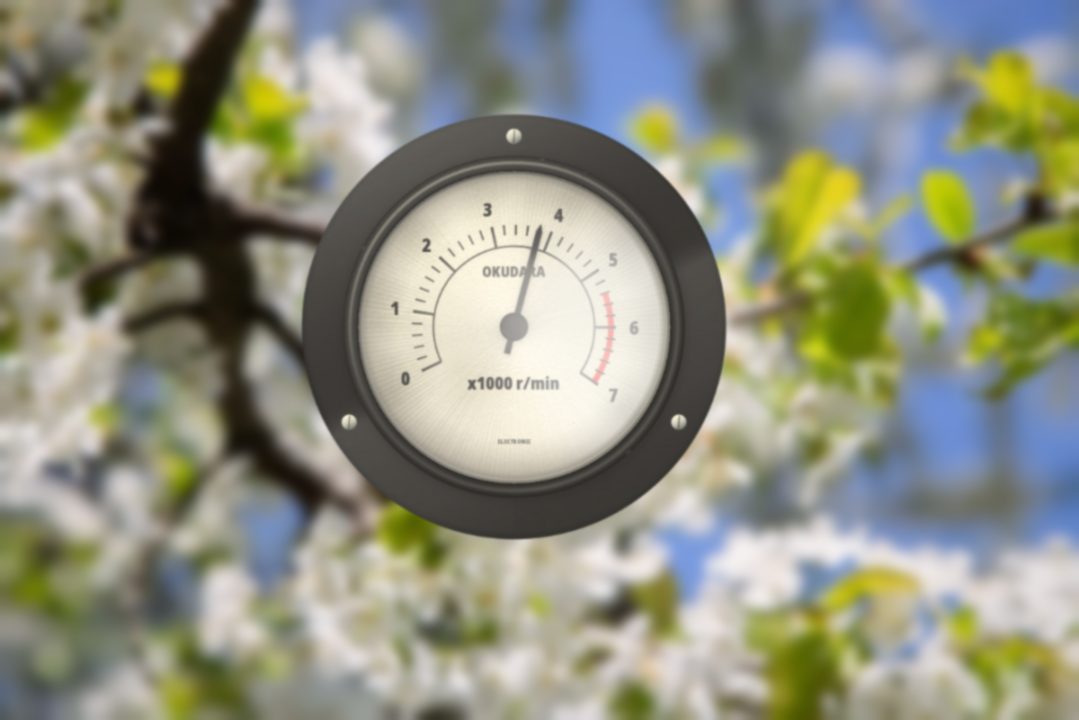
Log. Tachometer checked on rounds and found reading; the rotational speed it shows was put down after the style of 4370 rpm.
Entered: 3800 rpm
